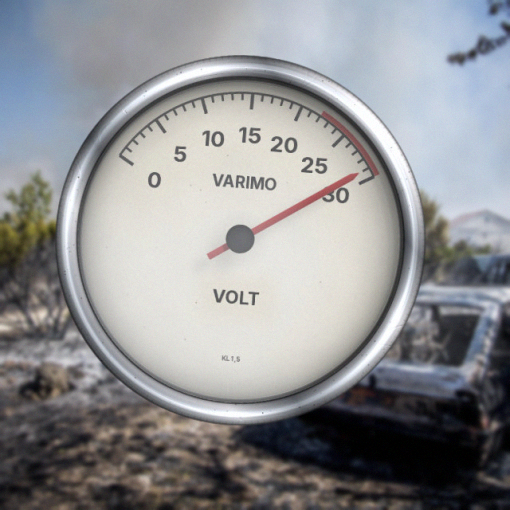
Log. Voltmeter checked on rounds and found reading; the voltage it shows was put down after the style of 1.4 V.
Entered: 29 V
